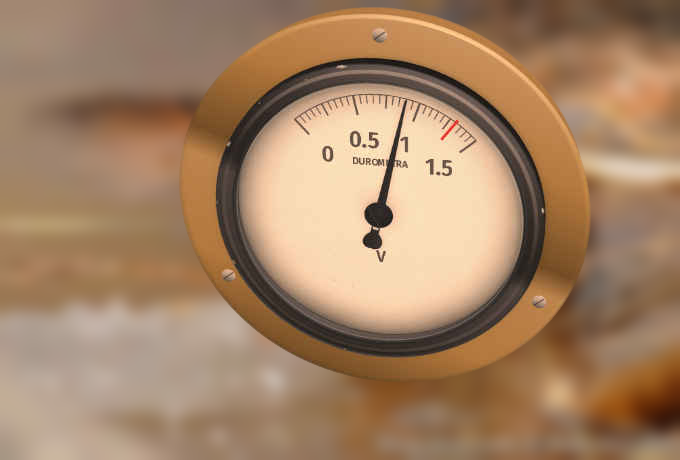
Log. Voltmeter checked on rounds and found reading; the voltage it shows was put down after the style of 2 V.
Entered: 0.9 V
